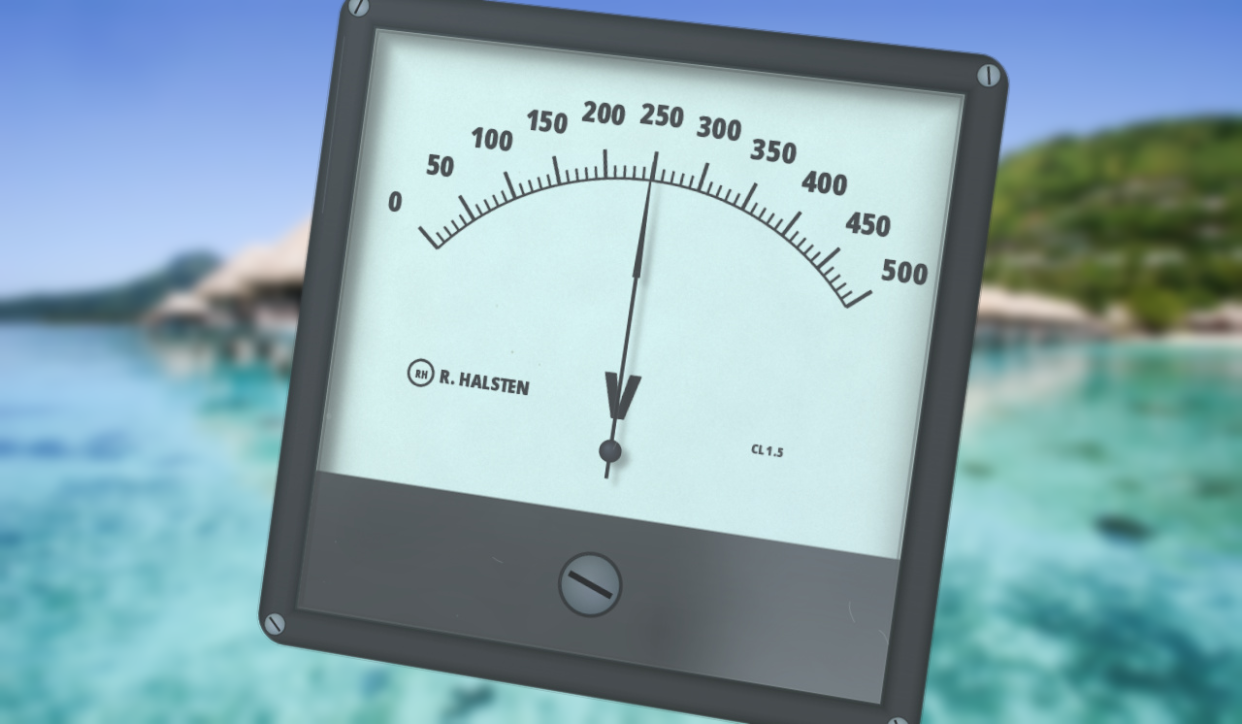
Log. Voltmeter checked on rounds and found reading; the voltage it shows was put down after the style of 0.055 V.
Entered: 250 V
